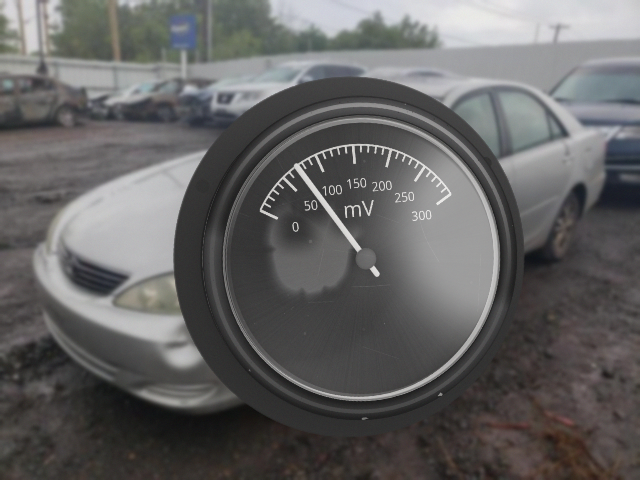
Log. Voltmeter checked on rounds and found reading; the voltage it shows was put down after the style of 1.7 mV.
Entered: 70 mV
